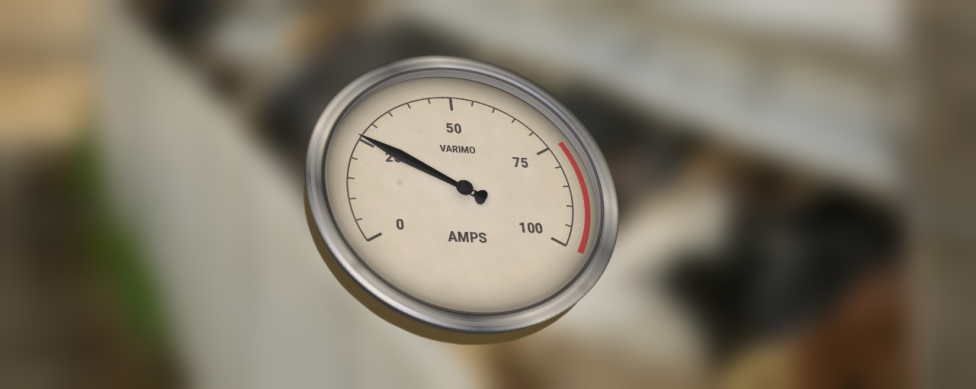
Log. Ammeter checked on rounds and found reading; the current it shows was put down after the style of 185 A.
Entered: 25 A
